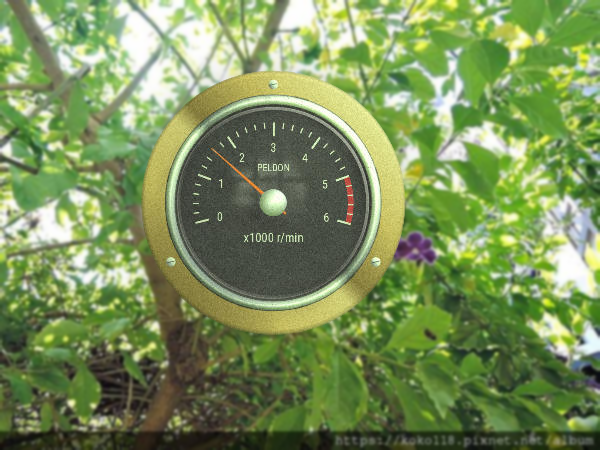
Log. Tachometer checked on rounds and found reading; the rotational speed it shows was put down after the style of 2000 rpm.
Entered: 1600 rpm
